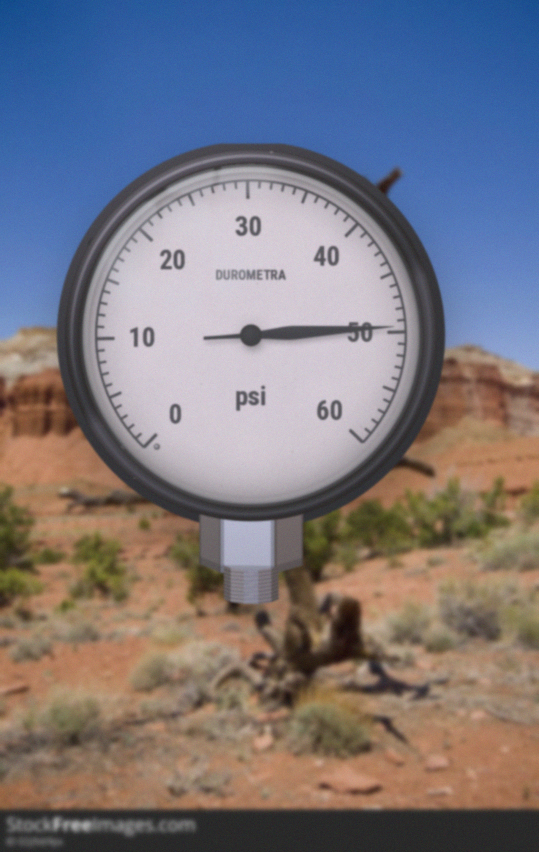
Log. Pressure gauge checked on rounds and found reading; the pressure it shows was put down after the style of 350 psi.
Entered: 49.5 psi
